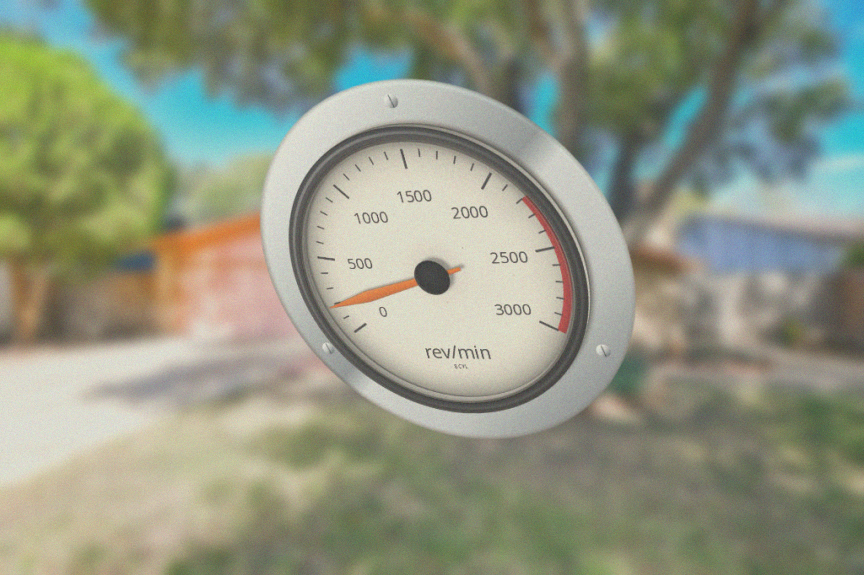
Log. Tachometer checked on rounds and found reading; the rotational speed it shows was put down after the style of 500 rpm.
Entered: 200 rpm
